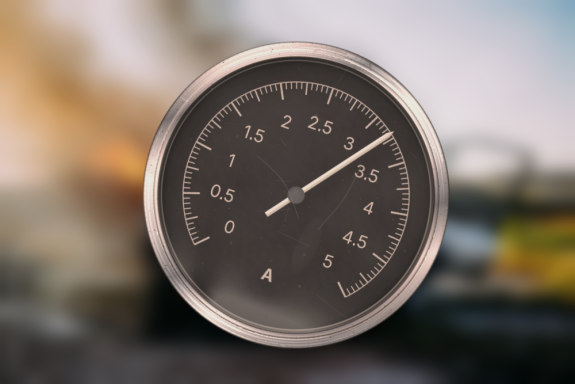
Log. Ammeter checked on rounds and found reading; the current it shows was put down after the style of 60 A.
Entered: 3.2 A
